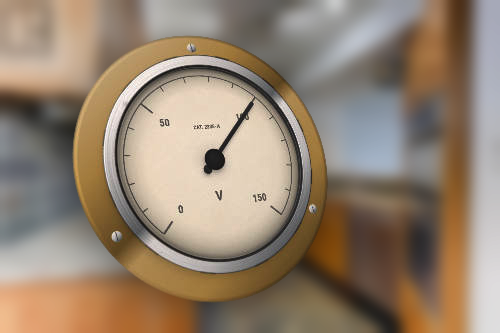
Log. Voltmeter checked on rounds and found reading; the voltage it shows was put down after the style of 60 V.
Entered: 100 V
